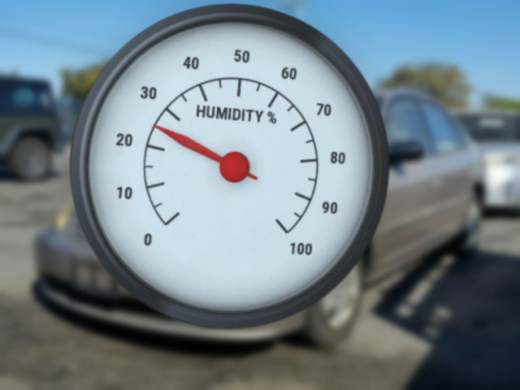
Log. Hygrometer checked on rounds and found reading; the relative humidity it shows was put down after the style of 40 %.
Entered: 25 %
